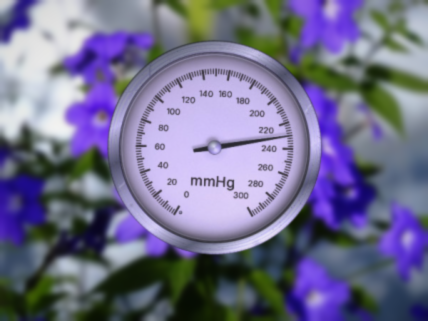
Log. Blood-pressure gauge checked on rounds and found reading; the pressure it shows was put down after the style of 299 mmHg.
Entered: 230 mmHg
